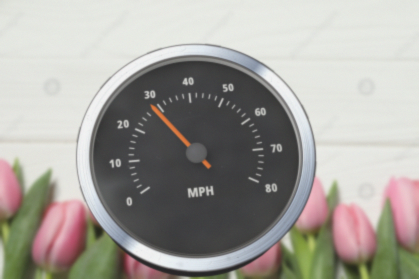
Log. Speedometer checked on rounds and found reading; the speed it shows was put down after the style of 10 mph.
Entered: 28 mph
